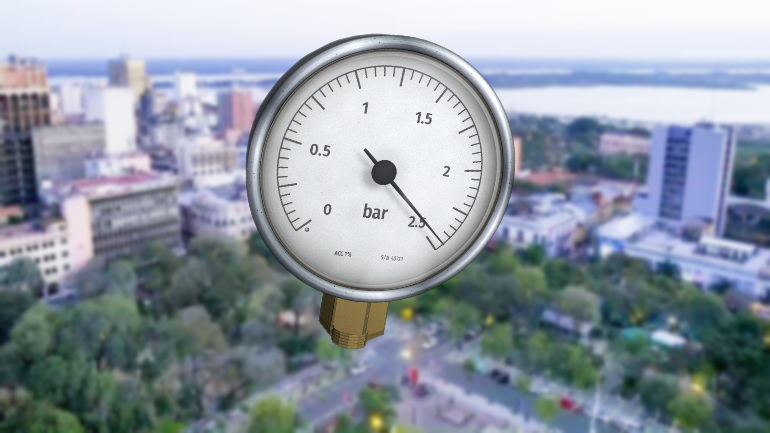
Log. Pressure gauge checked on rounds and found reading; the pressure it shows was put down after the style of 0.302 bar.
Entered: 2.45 bar
